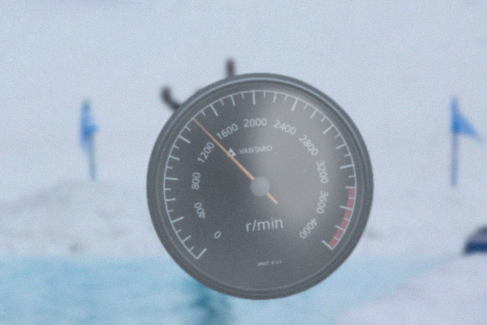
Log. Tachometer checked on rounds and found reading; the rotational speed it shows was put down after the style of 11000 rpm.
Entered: 1400 rpm
